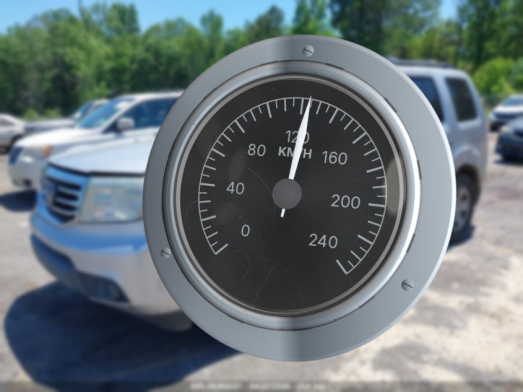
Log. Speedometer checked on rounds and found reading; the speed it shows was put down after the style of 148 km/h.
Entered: 125 km/h
